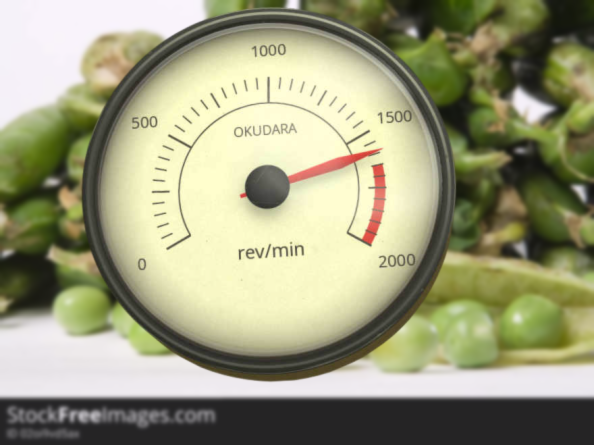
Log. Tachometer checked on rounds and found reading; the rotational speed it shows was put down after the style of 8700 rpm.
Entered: 1600 rpm
